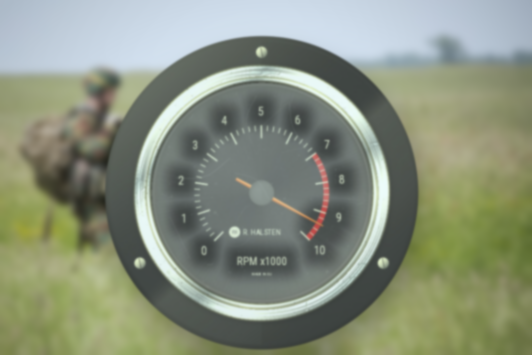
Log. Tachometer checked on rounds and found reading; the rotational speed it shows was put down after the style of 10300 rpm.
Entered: 9400 rpm
